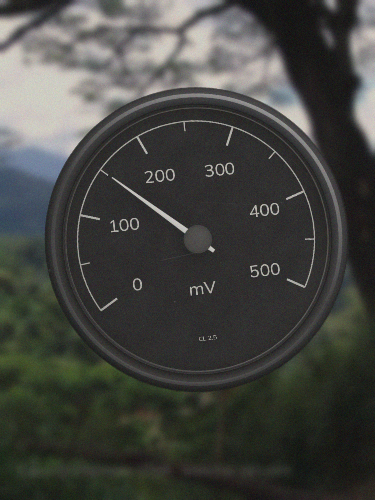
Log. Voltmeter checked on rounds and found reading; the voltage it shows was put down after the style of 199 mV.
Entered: 150 mV
